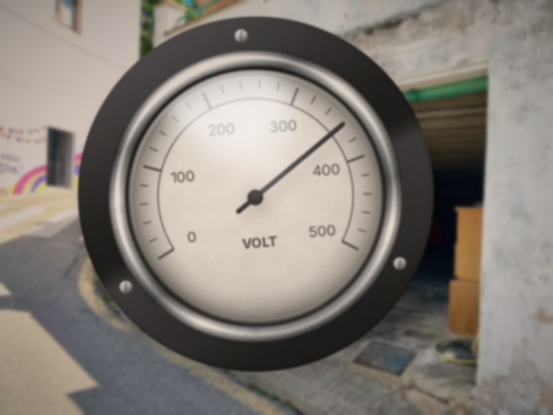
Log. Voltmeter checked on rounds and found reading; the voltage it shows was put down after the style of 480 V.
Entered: 360 V
